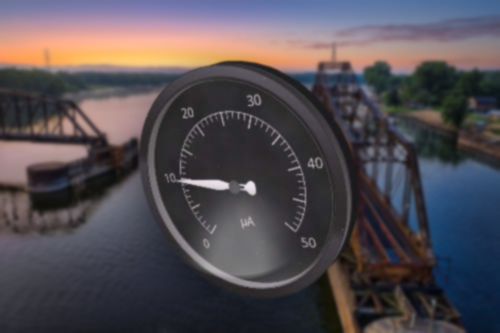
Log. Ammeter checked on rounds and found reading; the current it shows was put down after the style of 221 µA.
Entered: 10 µA
